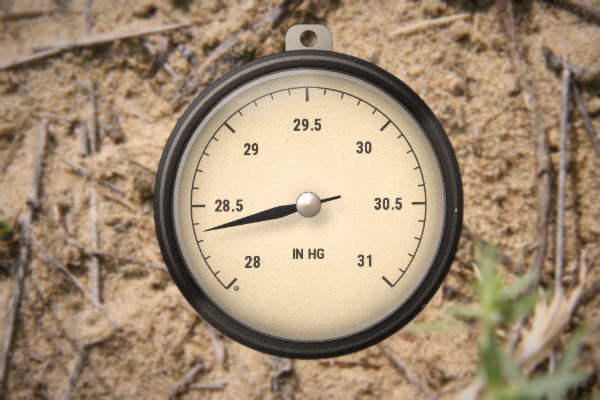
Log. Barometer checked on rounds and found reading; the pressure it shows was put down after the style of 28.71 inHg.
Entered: 28.35 inHg
